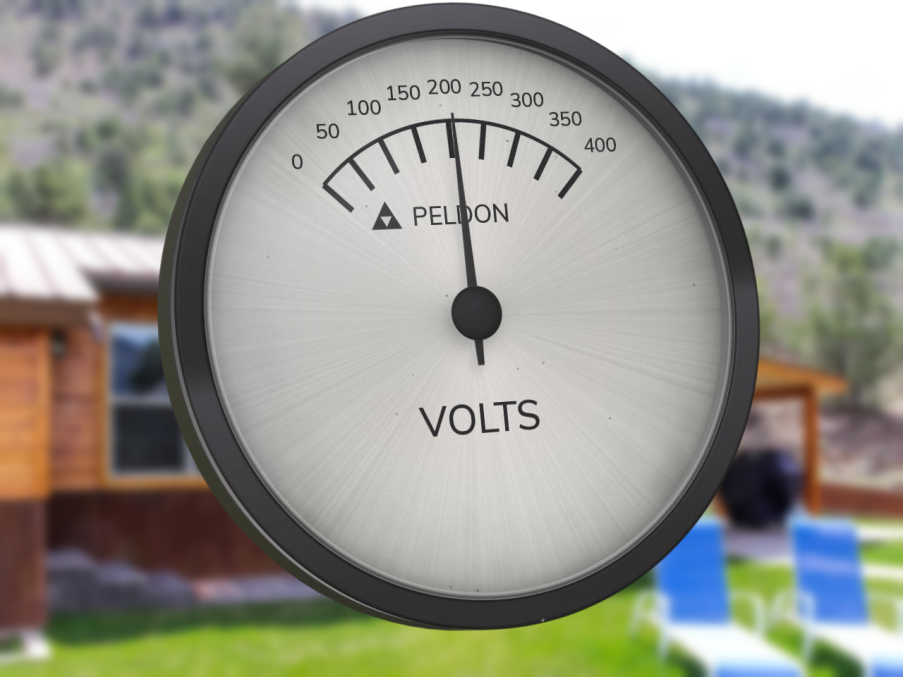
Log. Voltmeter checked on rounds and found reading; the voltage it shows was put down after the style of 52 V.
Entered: 200 V
